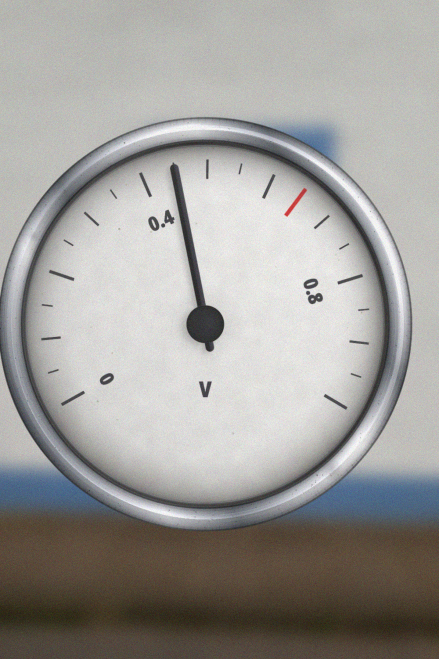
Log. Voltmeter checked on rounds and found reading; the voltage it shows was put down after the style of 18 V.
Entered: 0.45 V
